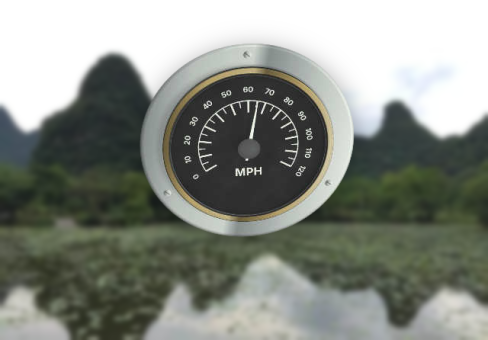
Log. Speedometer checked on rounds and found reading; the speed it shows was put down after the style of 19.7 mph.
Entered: 65 mph
